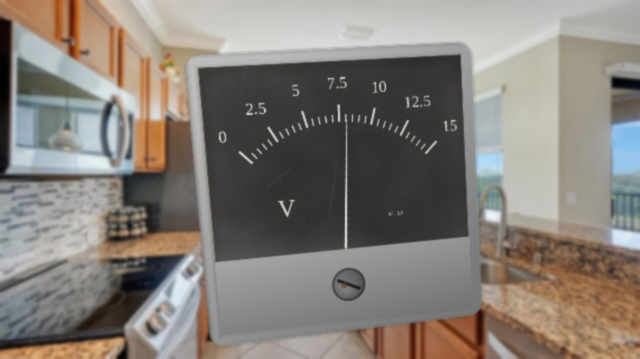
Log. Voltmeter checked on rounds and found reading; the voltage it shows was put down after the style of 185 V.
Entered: 8 V
